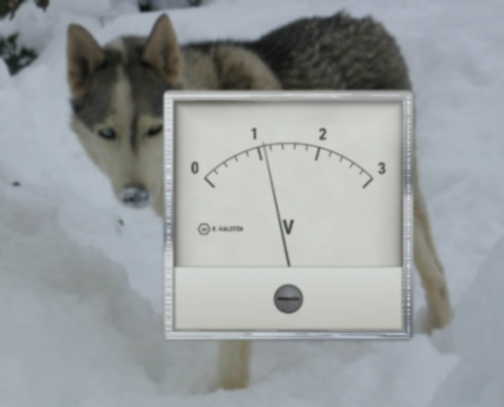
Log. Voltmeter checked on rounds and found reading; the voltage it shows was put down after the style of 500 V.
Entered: 1.1 V
